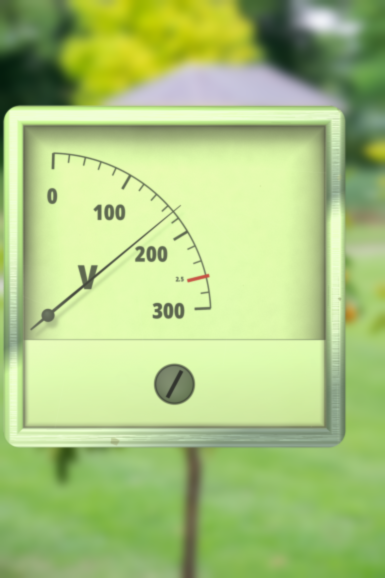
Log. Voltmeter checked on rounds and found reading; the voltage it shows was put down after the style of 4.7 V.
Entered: 170 V
